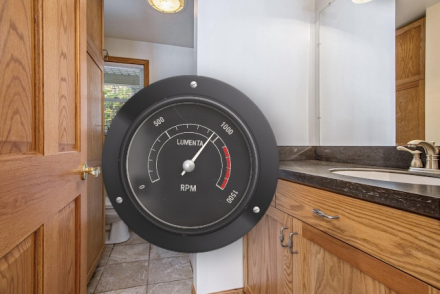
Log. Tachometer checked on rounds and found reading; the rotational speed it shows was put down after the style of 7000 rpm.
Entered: 950 rpm
